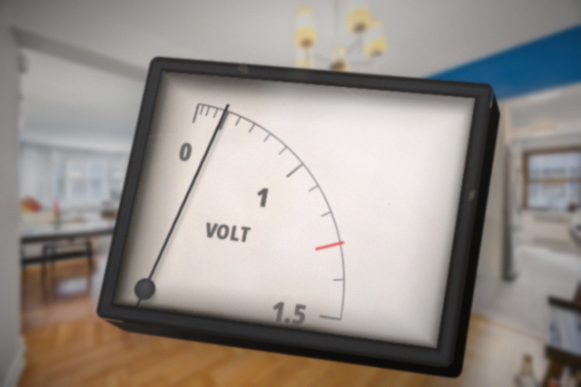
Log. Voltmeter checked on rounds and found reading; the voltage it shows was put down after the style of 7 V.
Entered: 0.5 V
